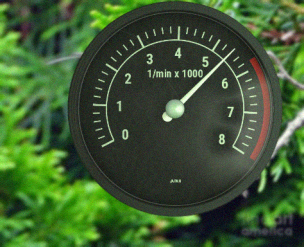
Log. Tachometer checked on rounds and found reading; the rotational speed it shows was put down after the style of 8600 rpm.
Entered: 5400 rpm
